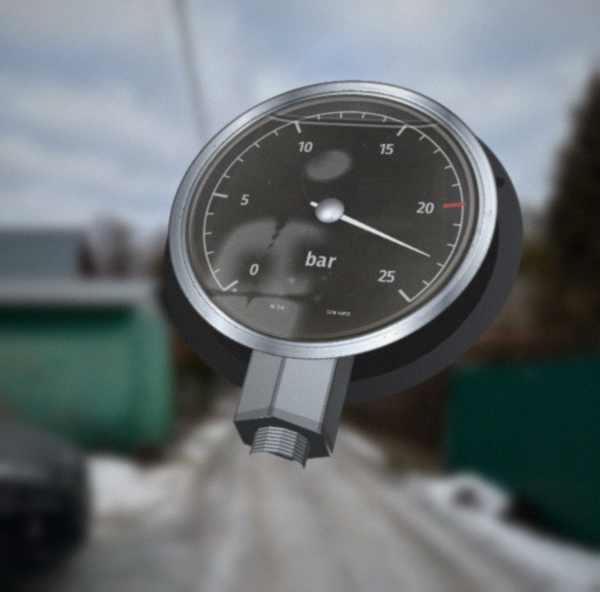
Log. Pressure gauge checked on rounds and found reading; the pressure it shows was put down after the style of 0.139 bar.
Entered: 23 bar
